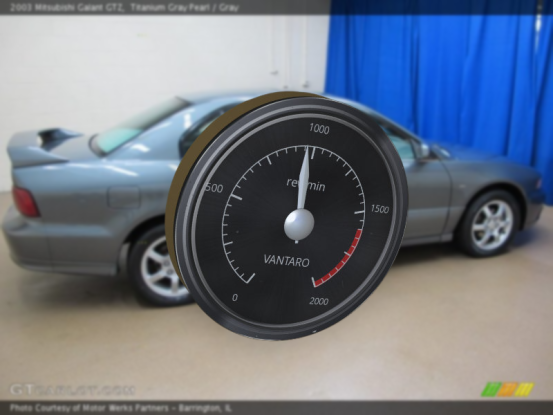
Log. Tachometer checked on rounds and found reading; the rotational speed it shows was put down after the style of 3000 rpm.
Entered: 950 rpm
